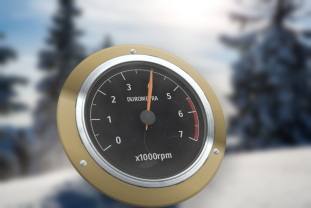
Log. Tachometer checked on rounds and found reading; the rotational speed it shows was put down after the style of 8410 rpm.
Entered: 4000 rpm
